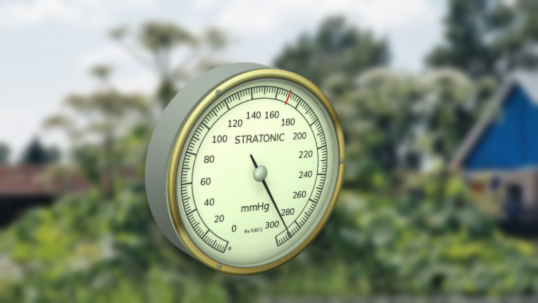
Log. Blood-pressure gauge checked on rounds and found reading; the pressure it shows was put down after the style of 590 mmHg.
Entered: 290 mmHg
